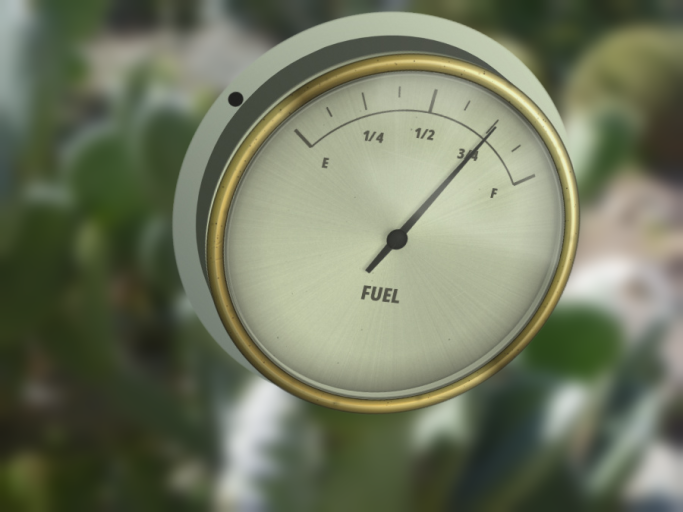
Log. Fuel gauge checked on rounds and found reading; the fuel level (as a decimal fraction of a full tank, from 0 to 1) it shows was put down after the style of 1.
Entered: 0.75
